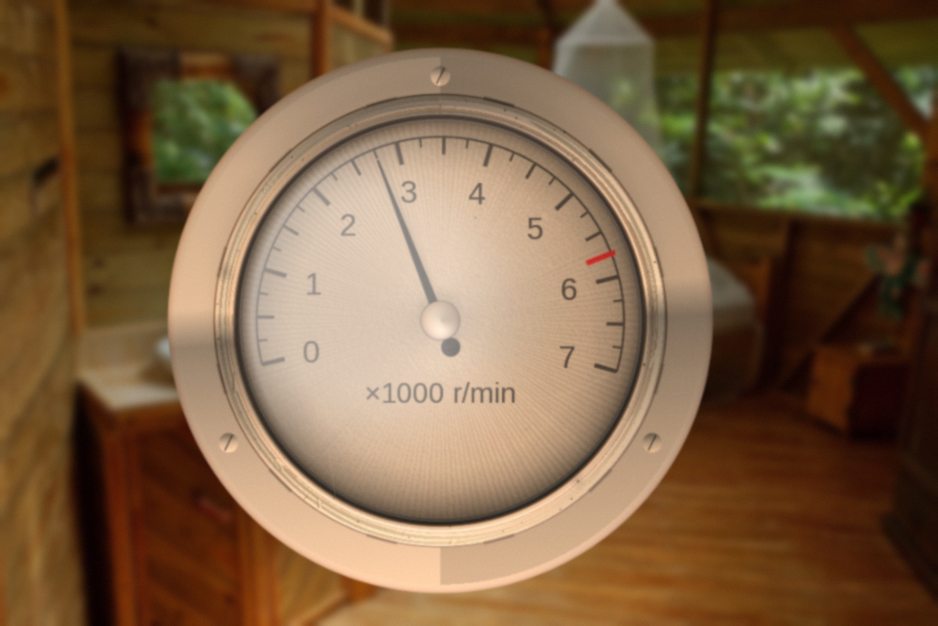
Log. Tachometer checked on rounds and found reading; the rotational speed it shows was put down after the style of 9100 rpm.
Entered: 2750 rpm
